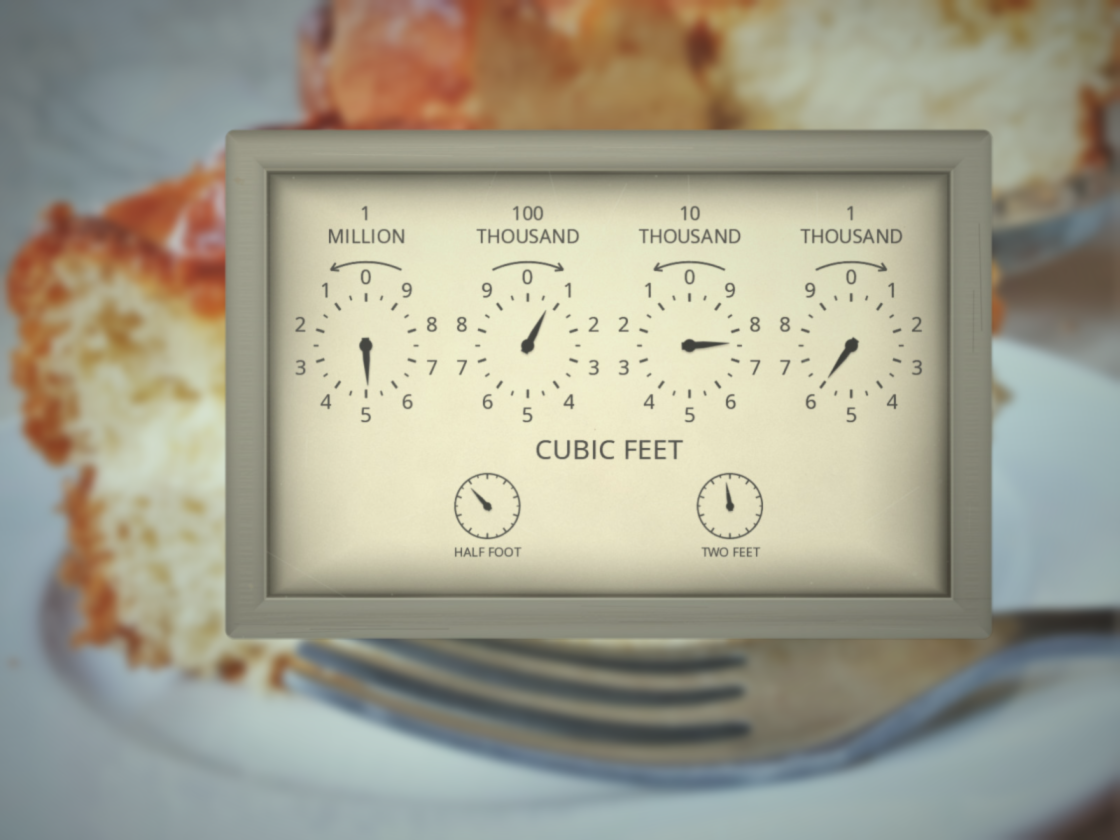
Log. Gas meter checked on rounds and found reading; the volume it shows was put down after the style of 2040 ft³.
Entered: 507600 ft³
